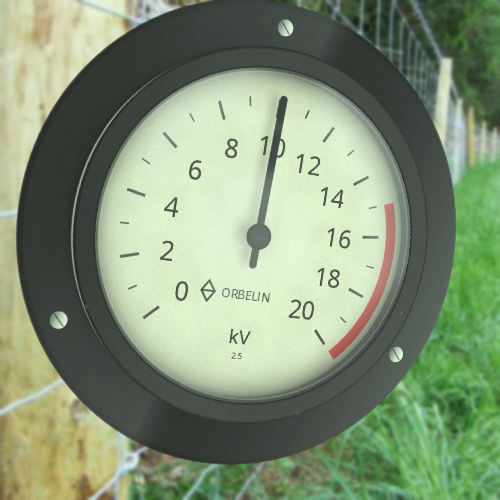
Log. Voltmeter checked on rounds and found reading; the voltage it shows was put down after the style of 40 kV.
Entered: 10 kV
